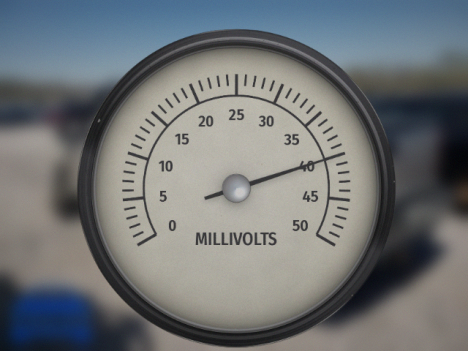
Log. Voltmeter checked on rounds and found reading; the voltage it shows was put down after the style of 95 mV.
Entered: 40 mV
